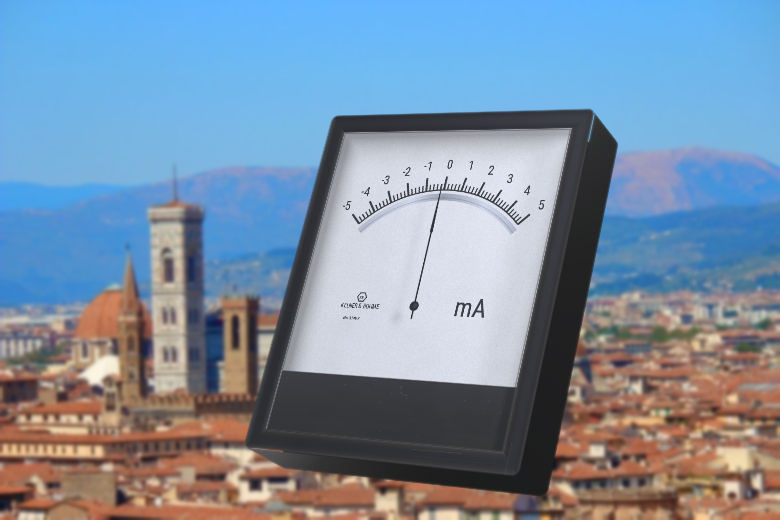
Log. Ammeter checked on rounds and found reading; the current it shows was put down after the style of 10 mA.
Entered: 0 mA
